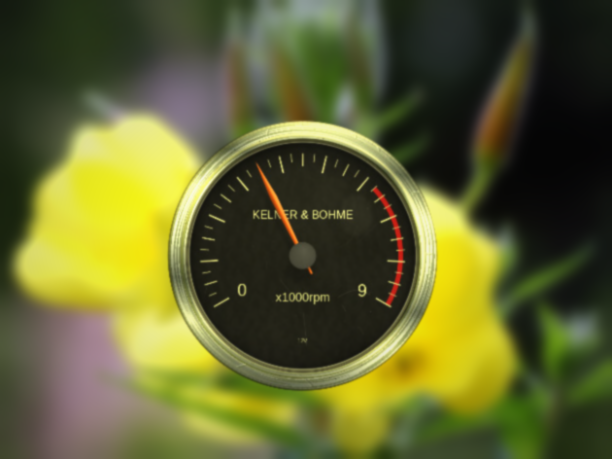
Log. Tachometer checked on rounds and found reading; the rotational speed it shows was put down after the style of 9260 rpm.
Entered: 3500 rpm
